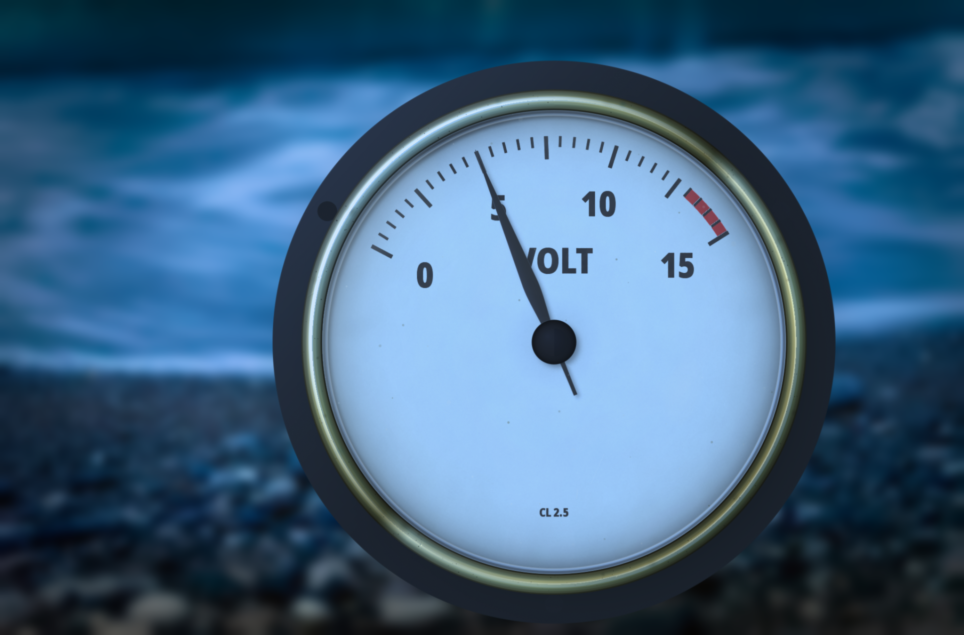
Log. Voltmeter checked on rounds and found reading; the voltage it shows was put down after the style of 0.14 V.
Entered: 5 V
